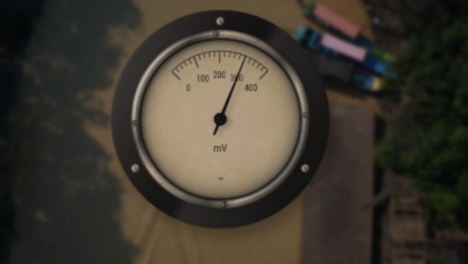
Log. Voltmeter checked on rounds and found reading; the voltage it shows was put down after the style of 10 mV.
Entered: 300 mV
